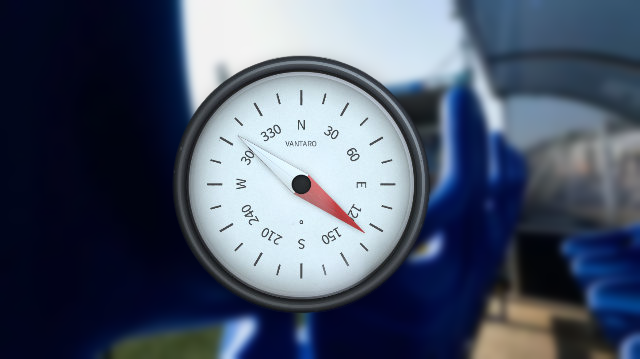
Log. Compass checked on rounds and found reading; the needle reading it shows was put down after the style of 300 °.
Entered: 127.5 °
